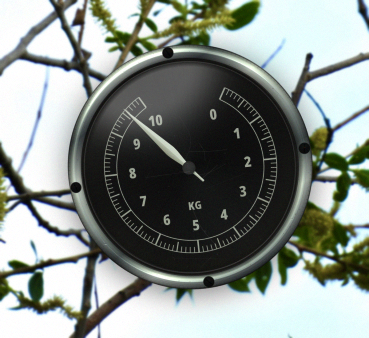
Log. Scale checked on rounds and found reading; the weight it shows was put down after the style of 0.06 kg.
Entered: 9.6 kg
